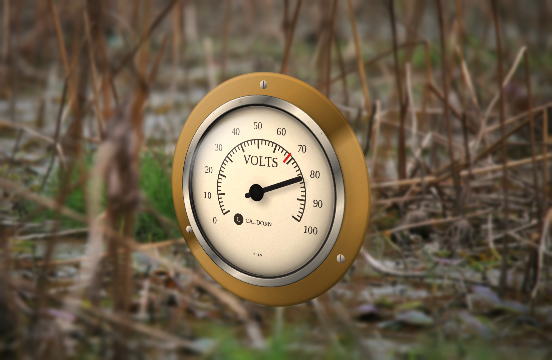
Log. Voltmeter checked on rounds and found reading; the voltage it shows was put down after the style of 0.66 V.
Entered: 80 V
